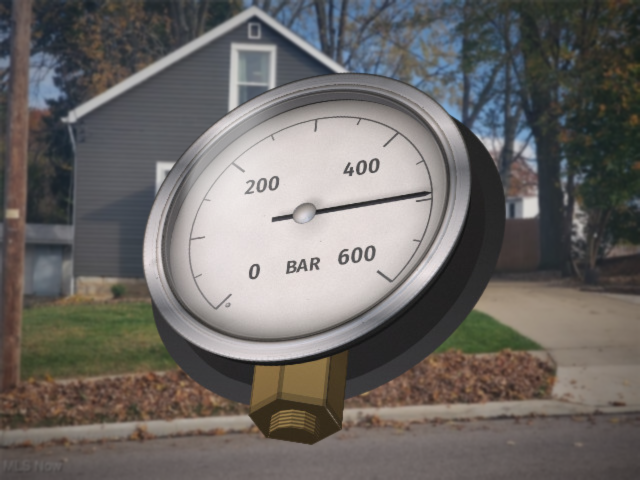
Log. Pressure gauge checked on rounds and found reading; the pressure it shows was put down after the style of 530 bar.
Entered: 500 bar
